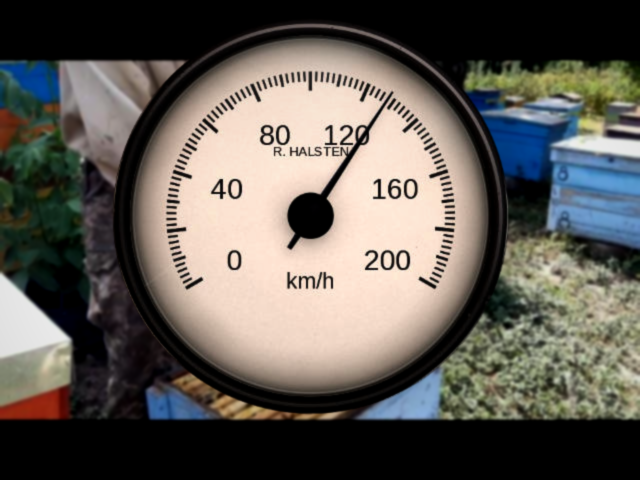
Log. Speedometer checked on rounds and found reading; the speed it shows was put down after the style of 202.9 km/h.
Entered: 128 km/h
